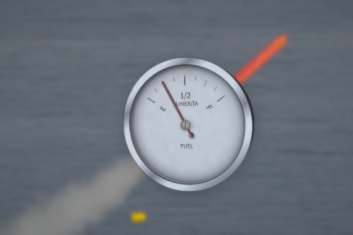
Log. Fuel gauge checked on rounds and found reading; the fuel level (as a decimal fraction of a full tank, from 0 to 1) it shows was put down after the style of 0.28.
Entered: 0.25
